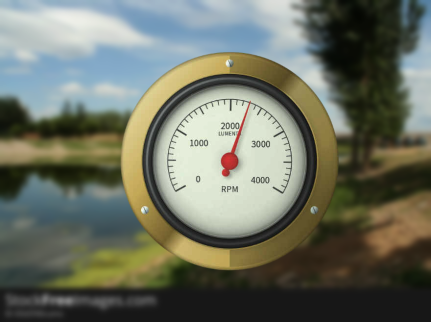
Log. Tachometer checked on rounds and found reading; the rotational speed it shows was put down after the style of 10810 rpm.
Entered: 2300 rpm
